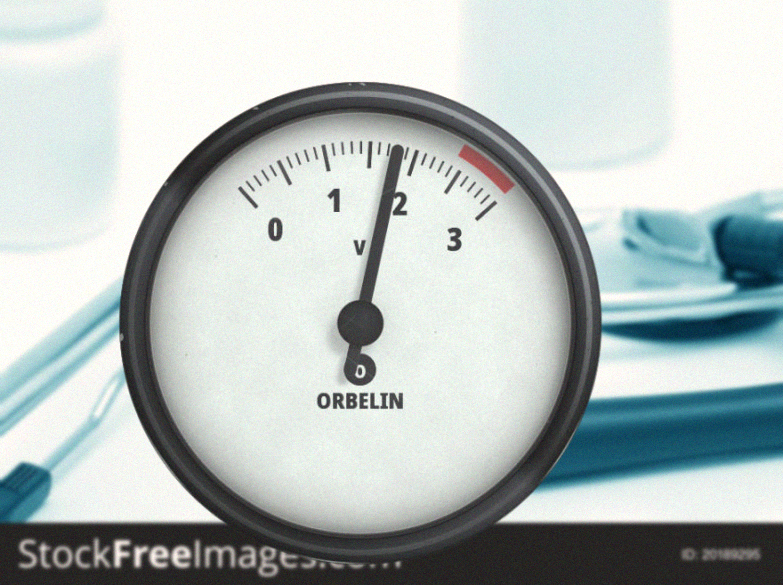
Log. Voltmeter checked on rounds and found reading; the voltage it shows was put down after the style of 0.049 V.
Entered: 1.8 V
